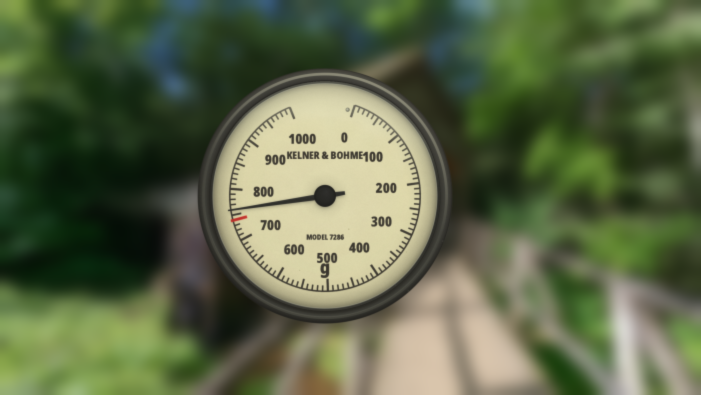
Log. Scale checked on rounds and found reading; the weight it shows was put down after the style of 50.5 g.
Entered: 760 g
